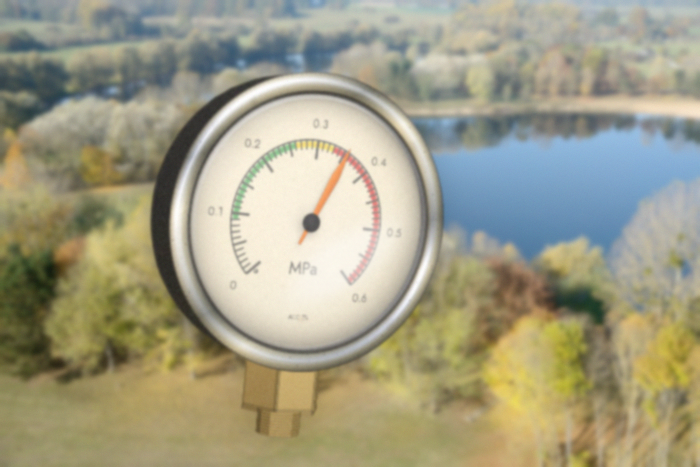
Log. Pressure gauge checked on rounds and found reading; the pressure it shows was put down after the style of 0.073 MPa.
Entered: 0.35 MPa
